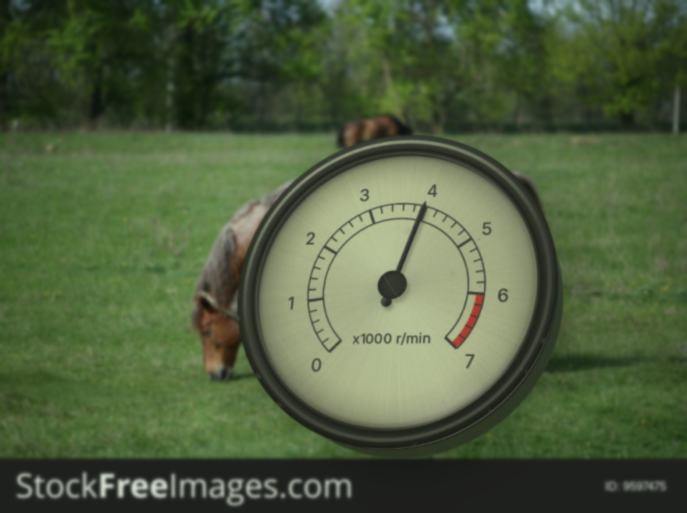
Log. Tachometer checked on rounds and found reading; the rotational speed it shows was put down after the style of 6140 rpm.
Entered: 4000 rpm
